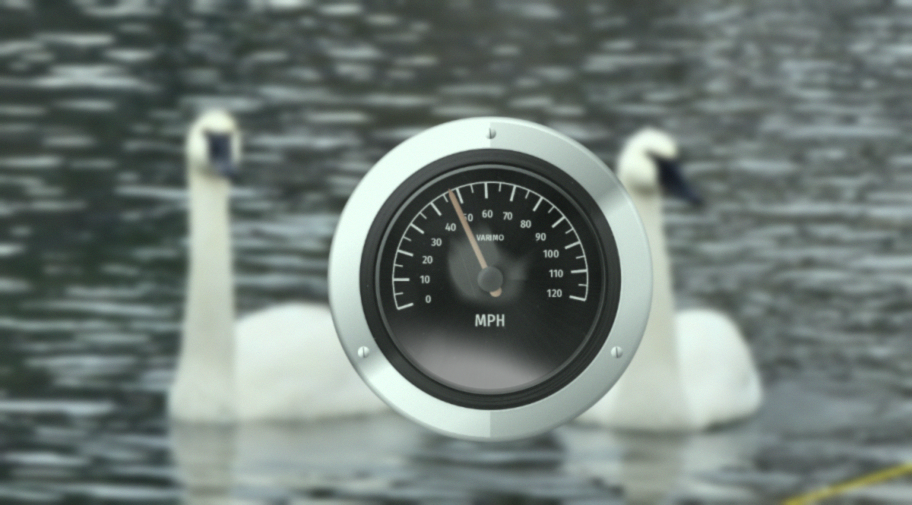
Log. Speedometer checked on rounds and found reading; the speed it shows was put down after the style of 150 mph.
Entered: 47.5 mph
